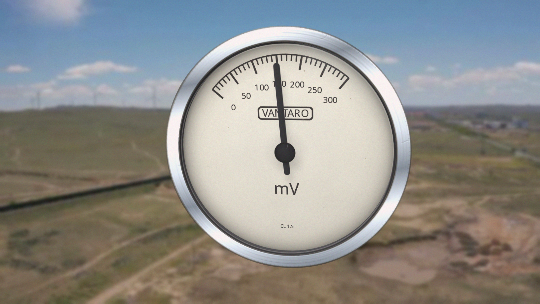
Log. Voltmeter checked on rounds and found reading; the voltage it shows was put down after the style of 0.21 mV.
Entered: 150 mV
